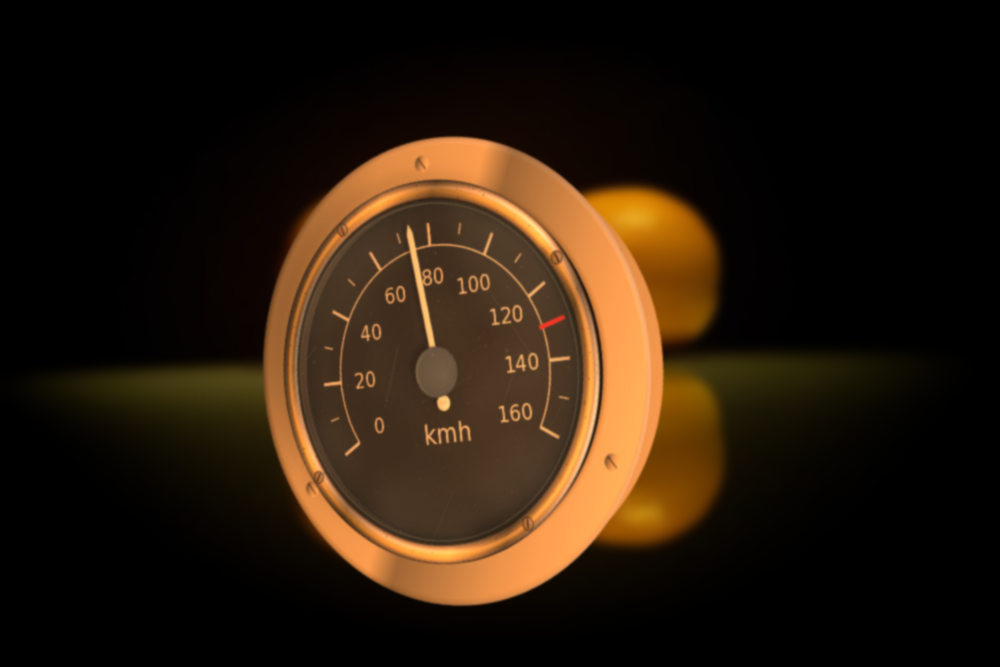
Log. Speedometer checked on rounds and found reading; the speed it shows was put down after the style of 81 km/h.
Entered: 75 km/h
